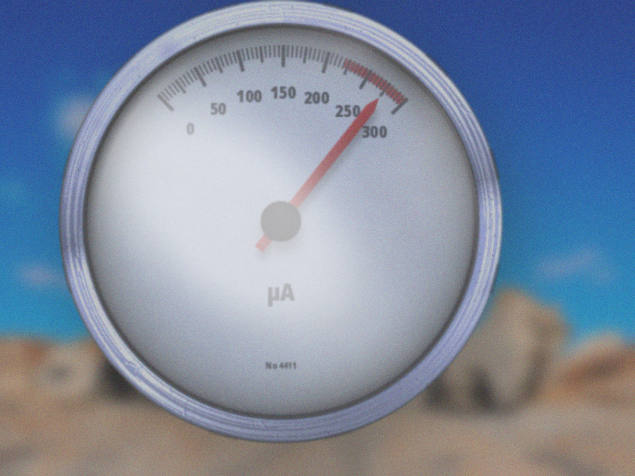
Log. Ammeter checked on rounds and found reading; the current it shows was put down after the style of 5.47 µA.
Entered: 275 µA
